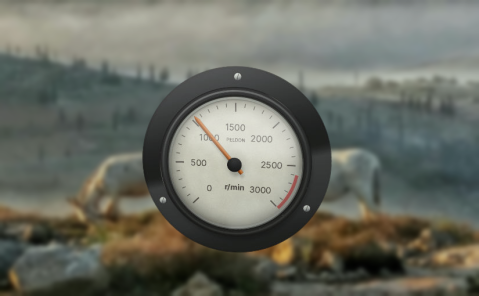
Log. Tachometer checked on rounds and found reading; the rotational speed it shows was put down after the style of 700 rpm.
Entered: 1050 rpm
